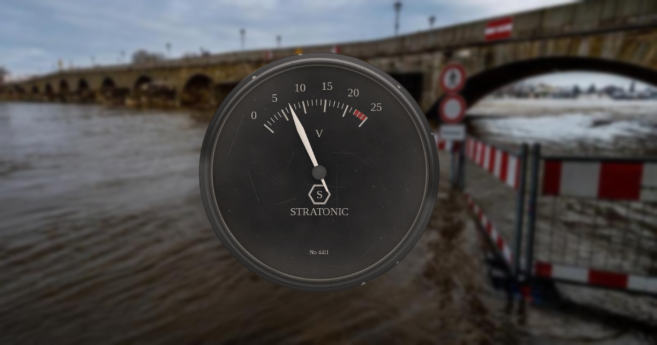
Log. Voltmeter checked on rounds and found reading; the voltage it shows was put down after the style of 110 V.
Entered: 7 V
